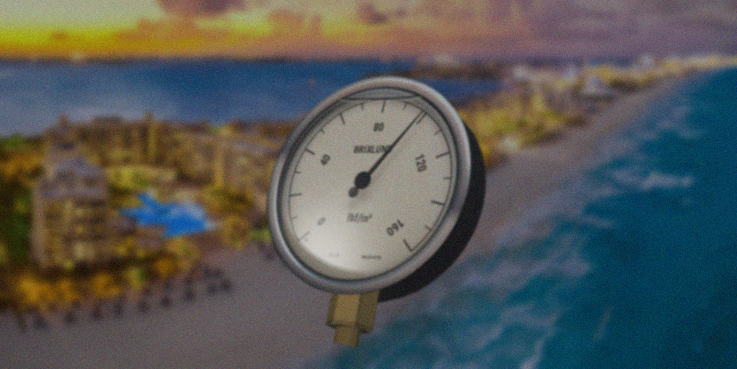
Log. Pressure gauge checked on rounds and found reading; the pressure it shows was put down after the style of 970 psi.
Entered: 100 psi
